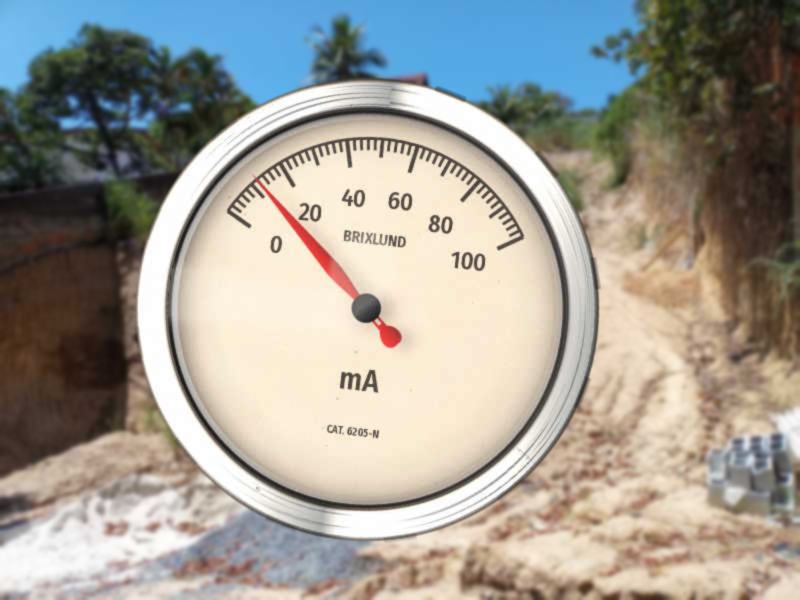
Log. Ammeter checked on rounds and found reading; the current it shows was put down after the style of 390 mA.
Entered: 12 mA
